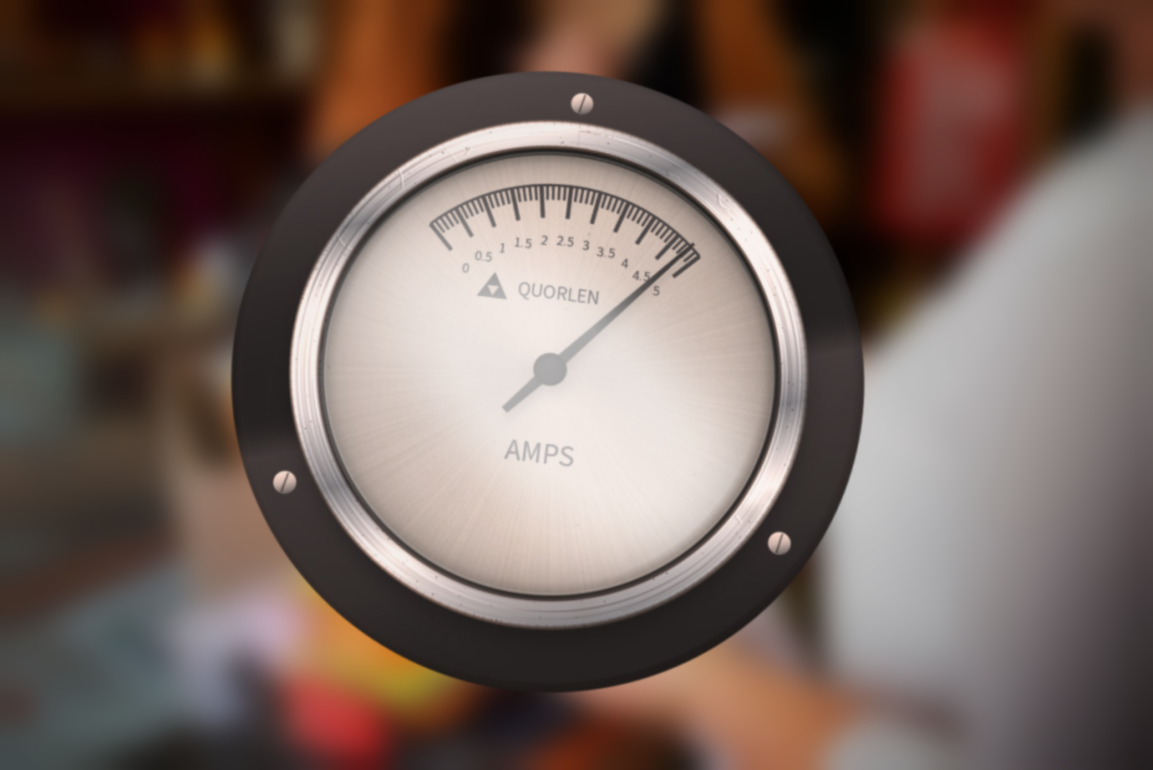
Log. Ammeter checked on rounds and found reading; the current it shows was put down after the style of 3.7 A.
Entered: 4.8 A
